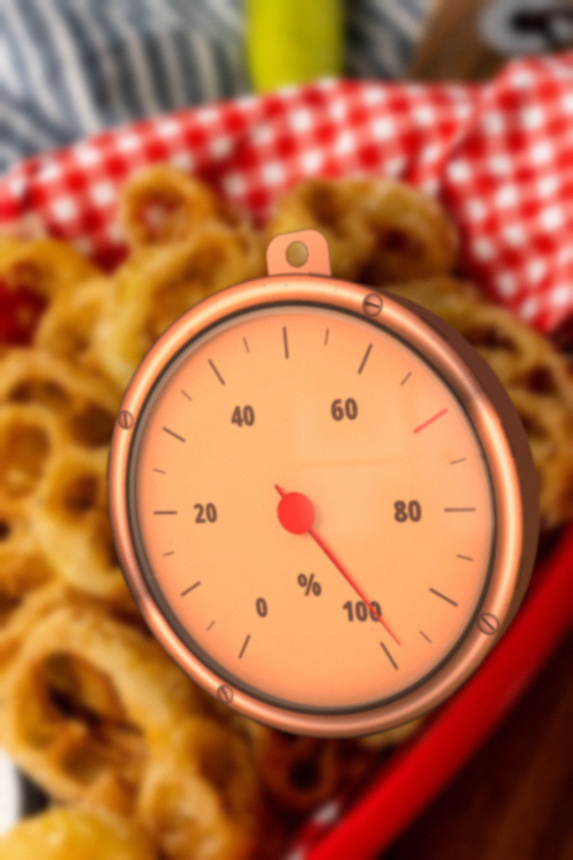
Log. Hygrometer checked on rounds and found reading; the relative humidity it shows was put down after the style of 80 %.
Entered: 97.5 %
